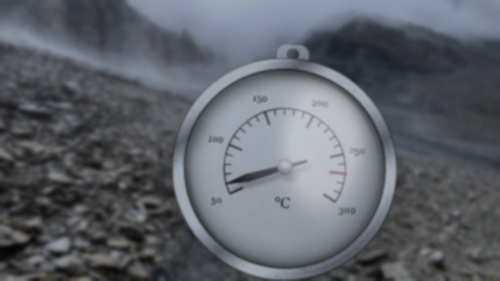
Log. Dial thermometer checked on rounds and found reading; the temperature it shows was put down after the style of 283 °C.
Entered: 60 °C
